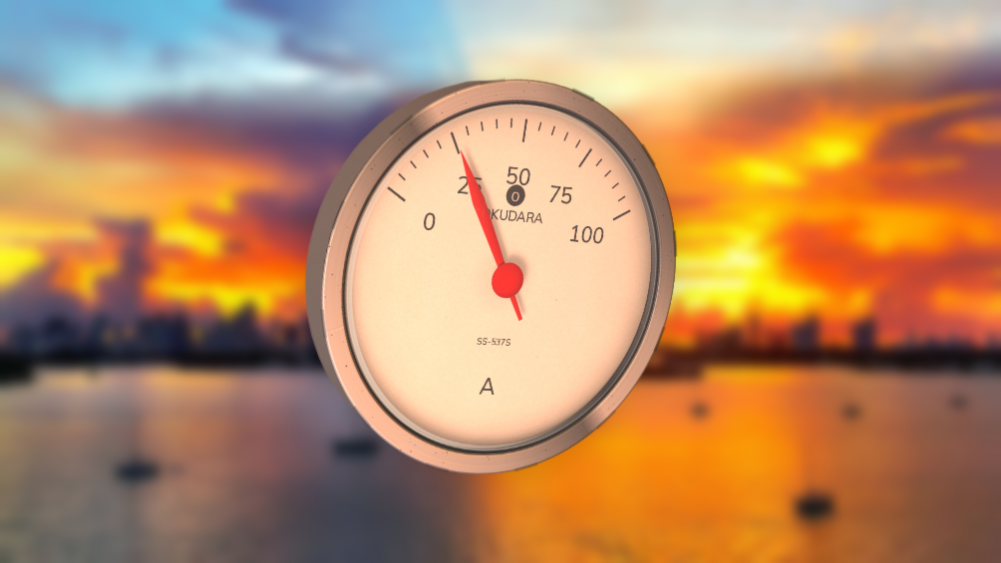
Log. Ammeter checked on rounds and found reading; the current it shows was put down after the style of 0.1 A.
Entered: 25 A
